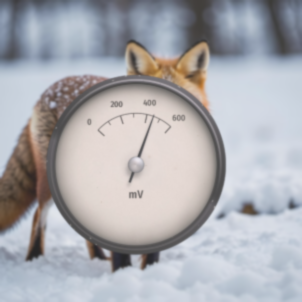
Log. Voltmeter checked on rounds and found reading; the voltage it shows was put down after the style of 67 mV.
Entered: 450 mV
